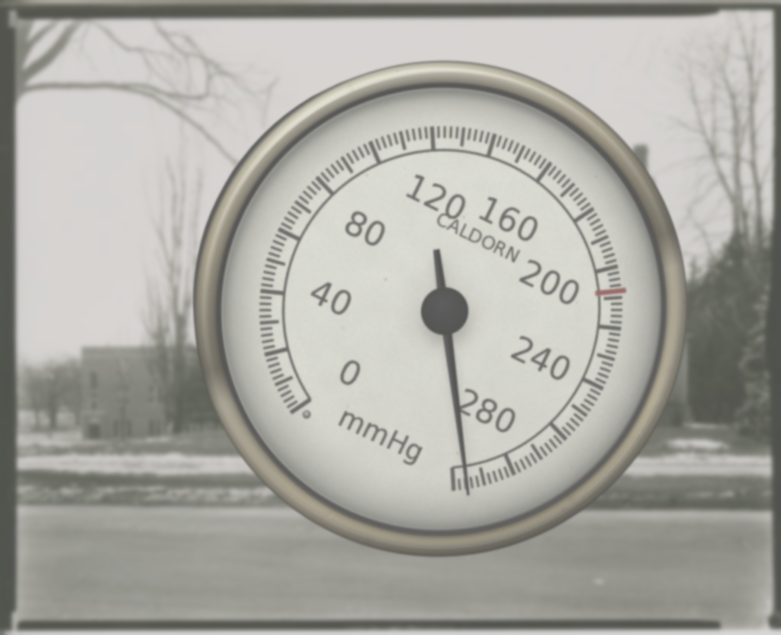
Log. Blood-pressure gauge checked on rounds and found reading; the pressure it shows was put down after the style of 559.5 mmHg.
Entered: 296 mmHg
